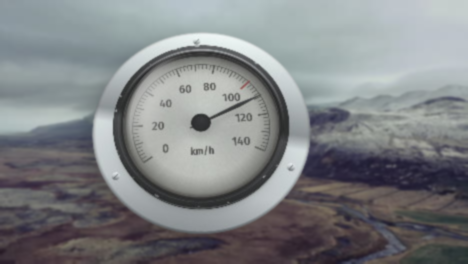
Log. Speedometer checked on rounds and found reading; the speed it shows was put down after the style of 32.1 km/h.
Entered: 110 km/h
